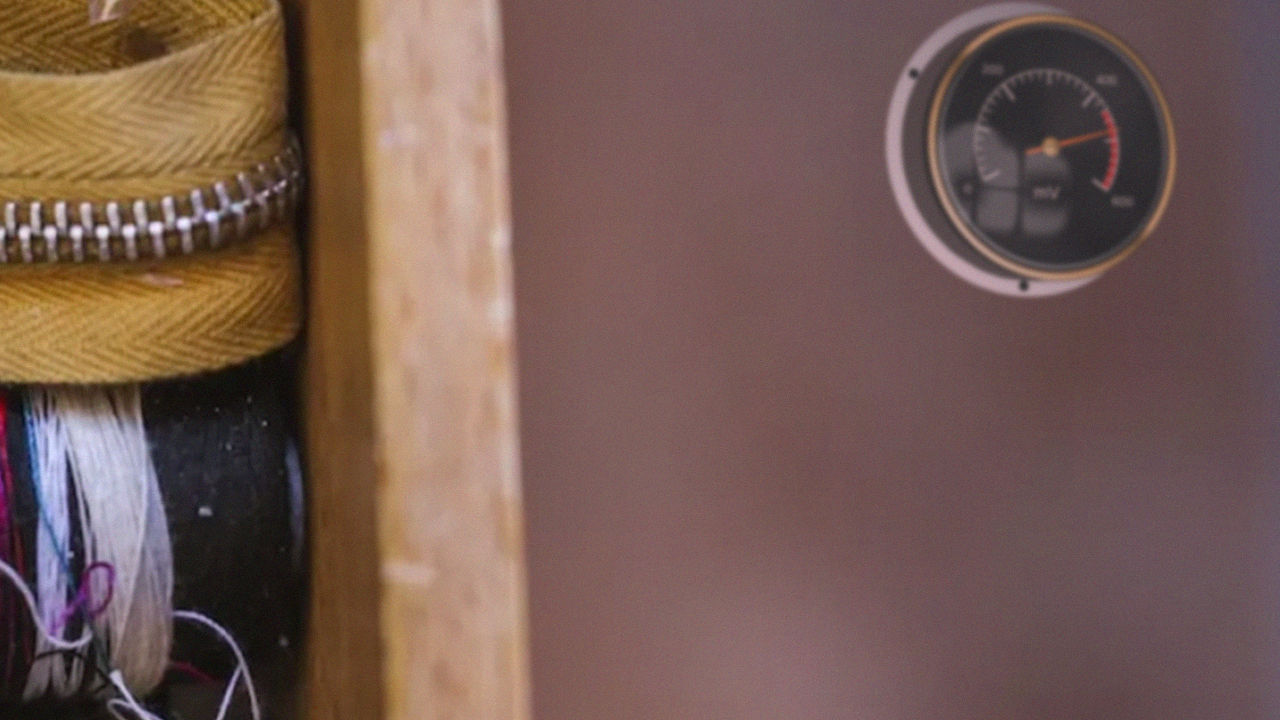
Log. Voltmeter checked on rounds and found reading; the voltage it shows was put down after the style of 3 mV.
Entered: 480 mV
